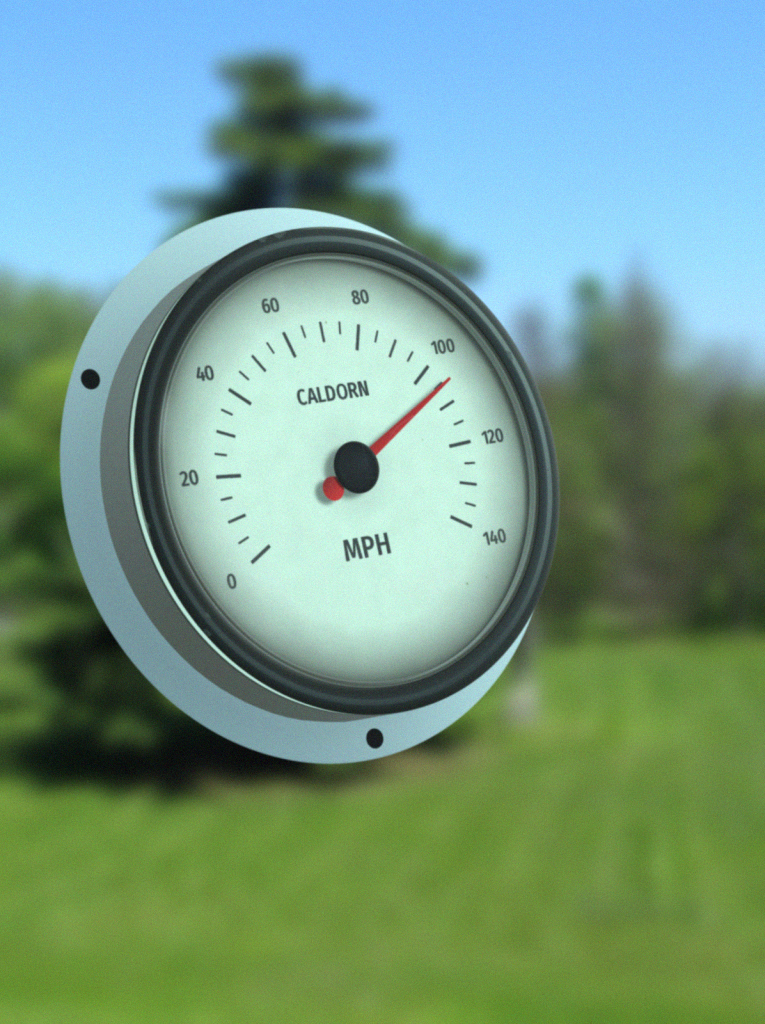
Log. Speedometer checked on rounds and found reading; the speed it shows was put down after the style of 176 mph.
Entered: 105 mph
